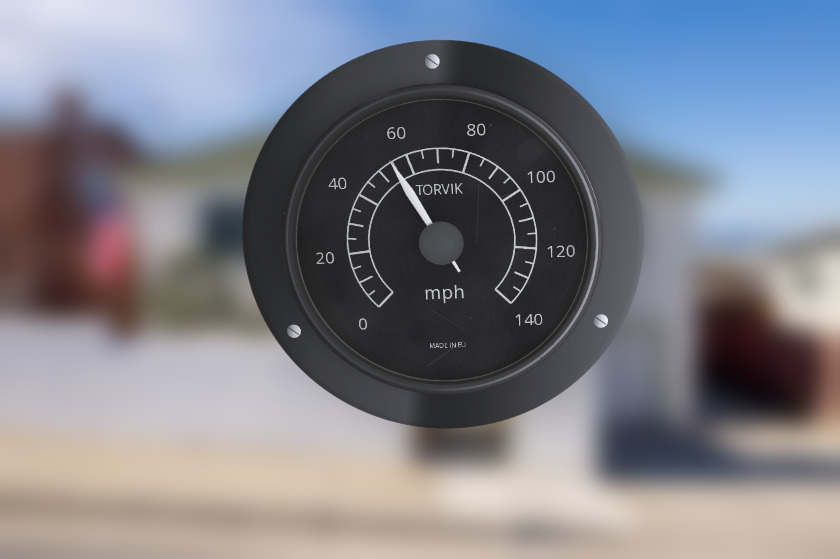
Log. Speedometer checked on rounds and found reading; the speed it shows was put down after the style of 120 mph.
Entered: 55 mph
